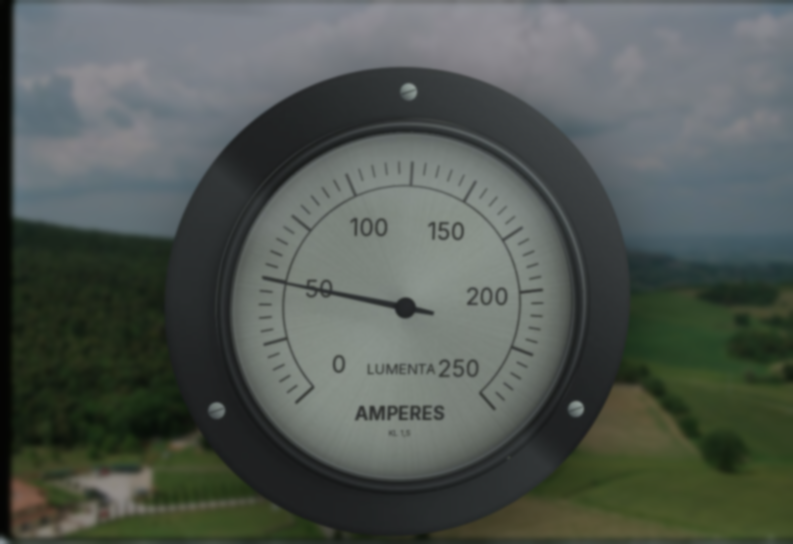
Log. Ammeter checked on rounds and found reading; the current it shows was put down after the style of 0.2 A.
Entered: 50 A
